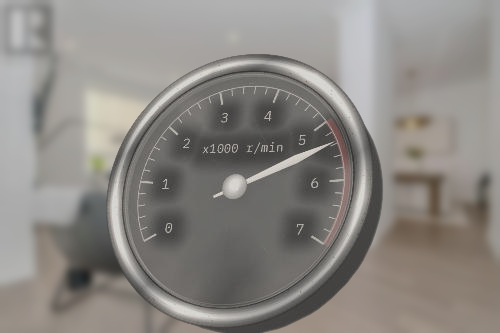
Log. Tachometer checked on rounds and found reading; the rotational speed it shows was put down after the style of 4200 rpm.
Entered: 5400 rpm
